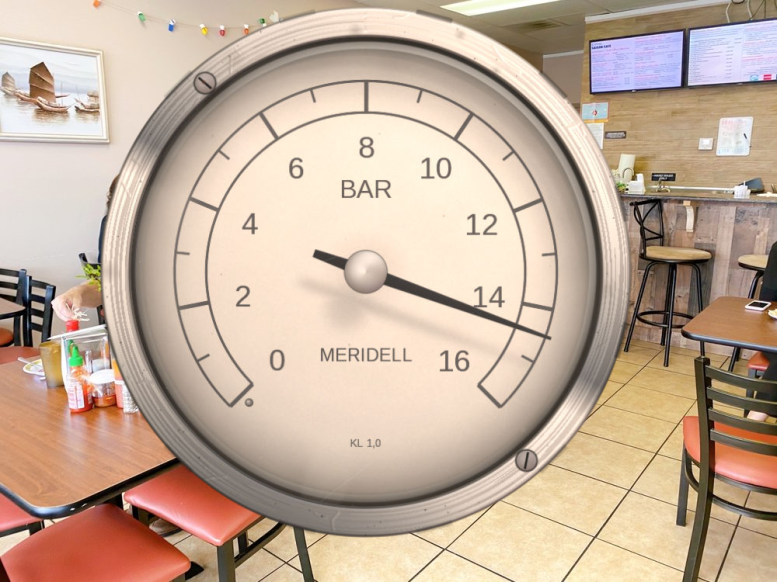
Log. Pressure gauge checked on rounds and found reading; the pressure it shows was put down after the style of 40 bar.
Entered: 14.5 bar
